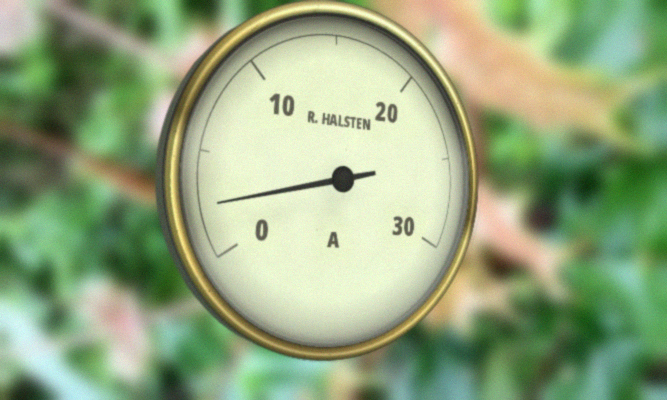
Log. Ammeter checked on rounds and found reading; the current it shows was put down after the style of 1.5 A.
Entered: 2.5 A
